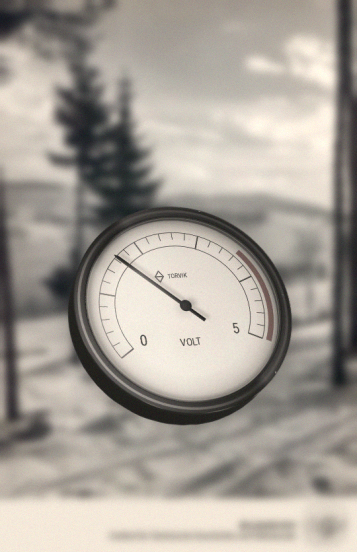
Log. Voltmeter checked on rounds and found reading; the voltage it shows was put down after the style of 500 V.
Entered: 1.6 V
